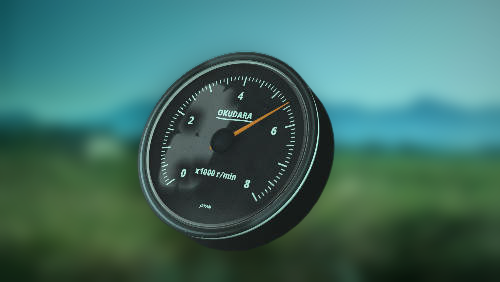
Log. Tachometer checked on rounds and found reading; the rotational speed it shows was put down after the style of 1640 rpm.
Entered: 5500 rpm
